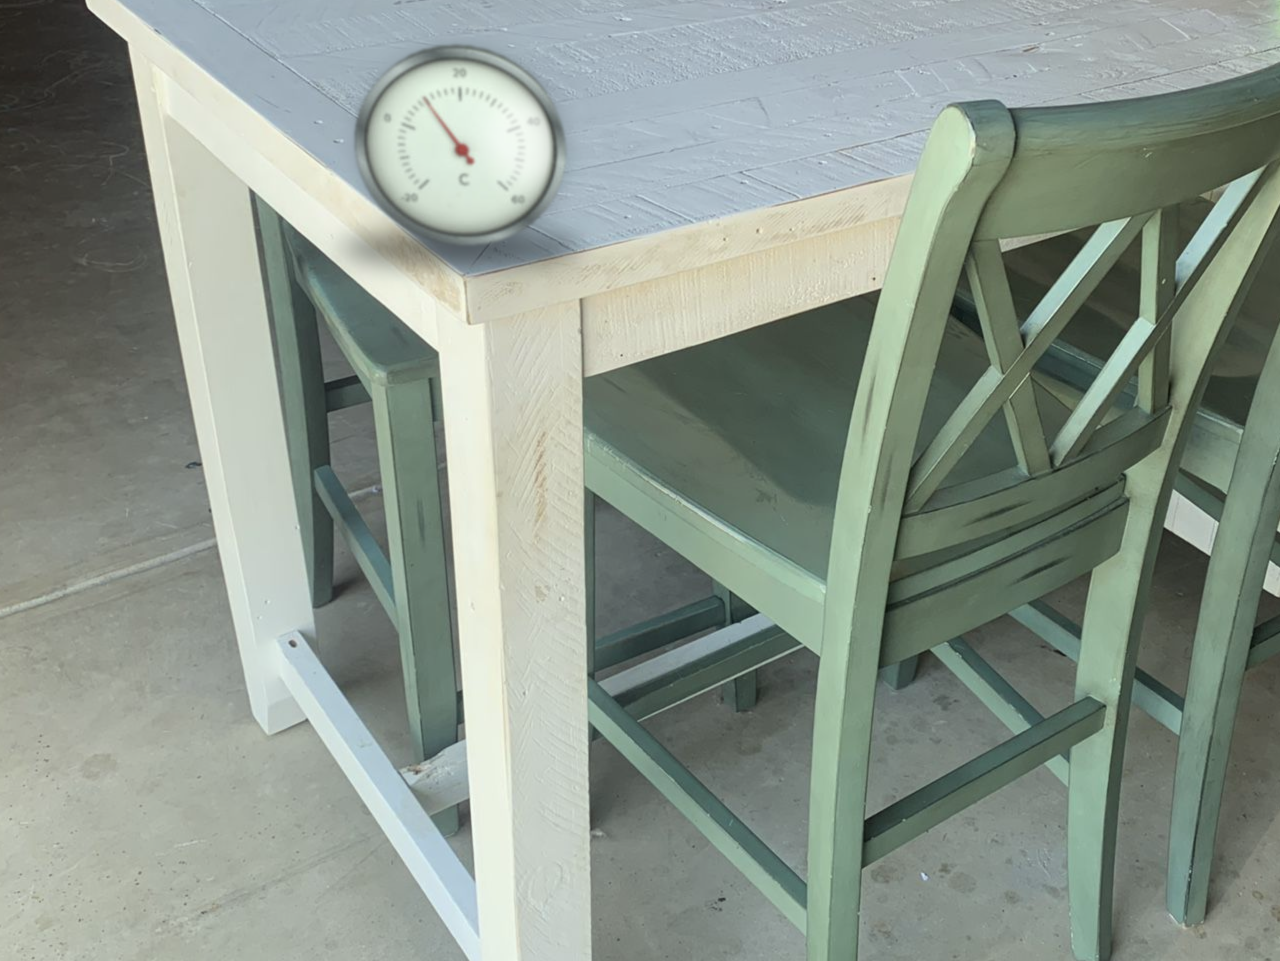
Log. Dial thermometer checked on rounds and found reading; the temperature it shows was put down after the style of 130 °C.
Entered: 10 °C
